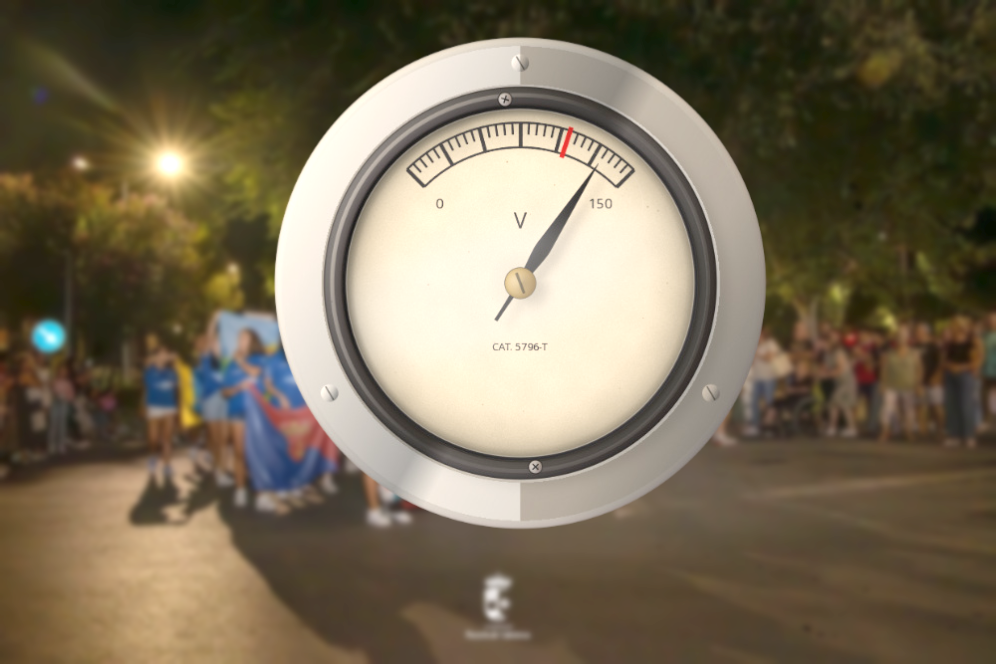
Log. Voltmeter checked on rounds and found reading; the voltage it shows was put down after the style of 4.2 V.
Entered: 130 V
